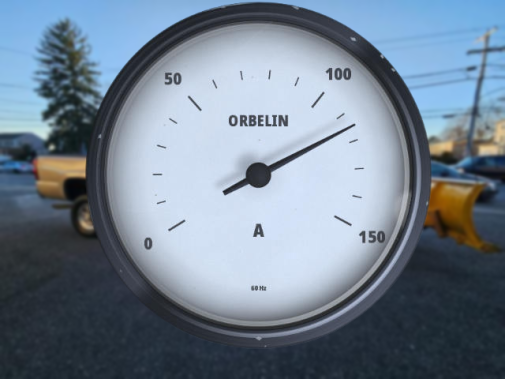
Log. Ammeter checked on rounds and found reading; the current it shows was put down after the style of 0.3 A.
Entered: 115 A
